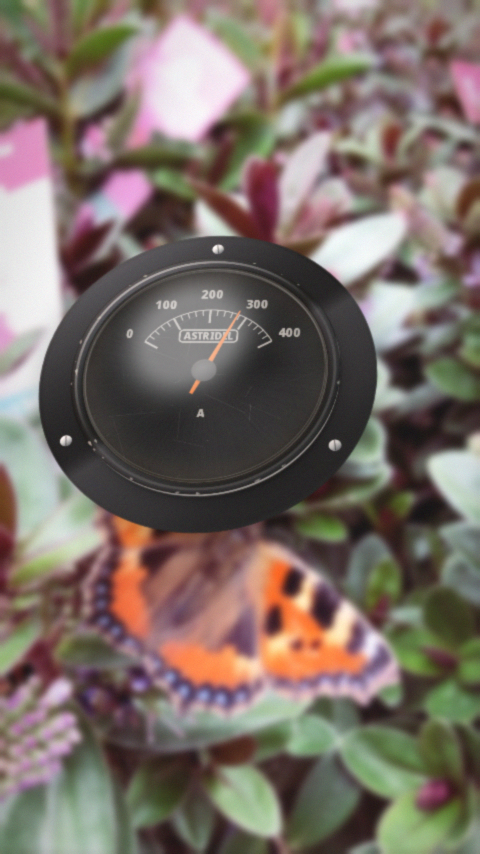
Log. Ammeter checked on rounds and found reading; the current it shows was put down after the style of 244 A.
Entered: 280 A
